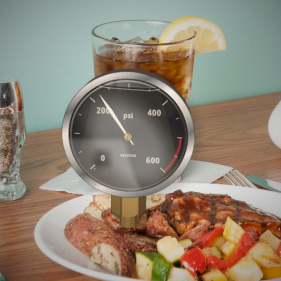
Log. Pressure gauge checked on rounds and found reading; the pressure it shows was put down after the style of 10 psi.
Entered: 225 psi
